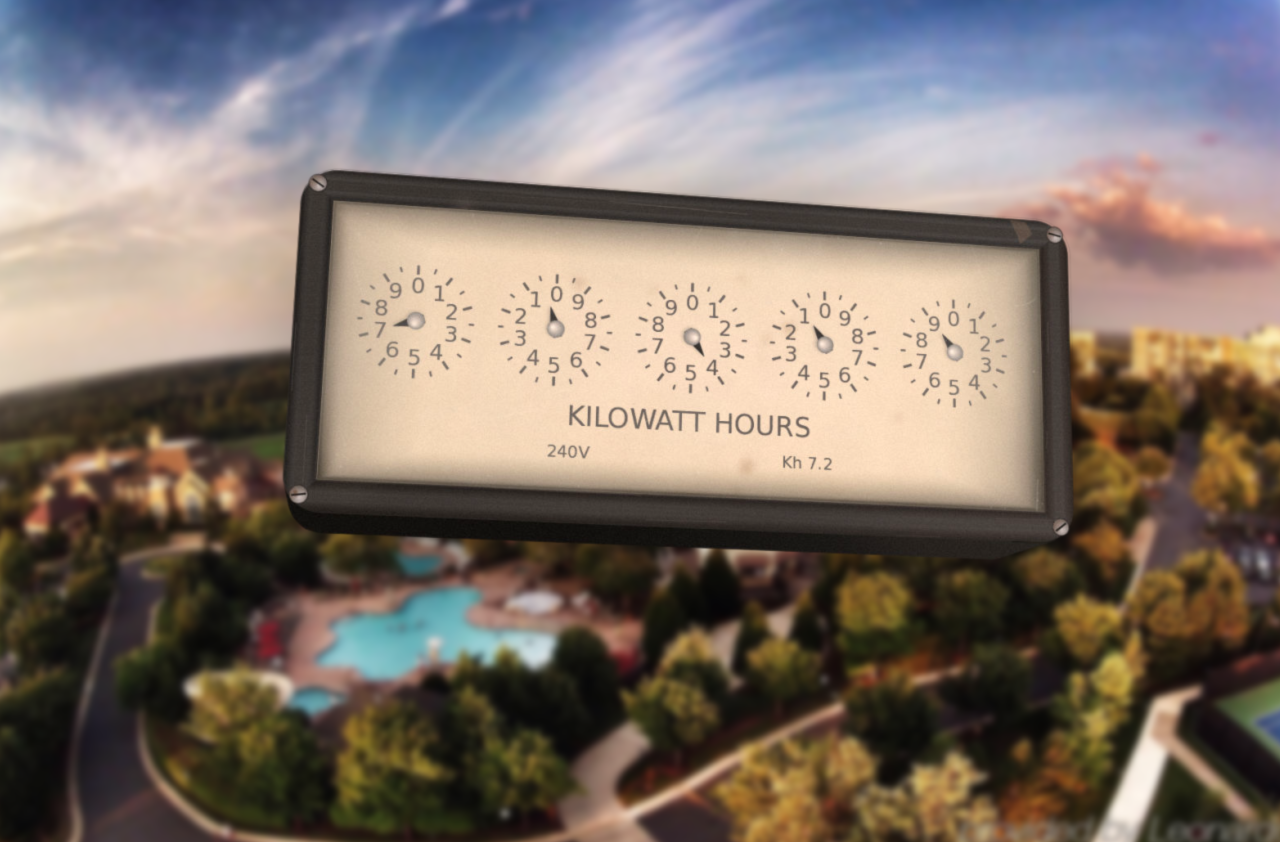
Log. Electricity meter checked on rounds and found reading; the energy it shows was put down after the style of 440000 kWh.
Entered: 70409 kWh
